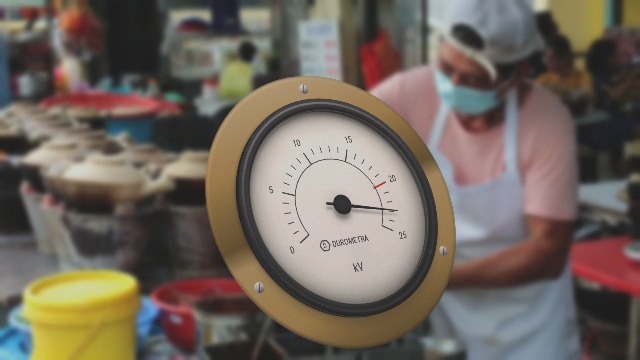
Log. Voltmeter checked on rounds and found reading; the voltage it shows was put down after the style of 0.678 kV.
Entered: 23 kV
